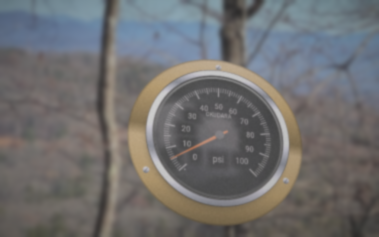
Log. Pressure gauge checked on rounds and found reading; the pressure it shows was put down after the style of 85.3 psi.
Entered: 5 psi
